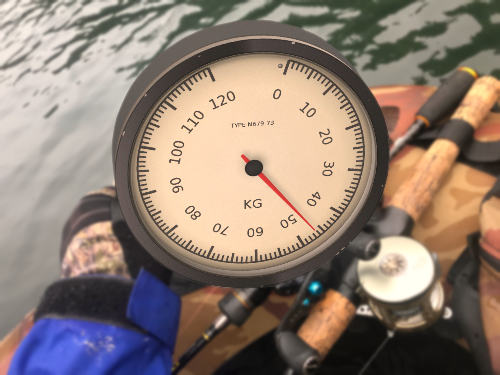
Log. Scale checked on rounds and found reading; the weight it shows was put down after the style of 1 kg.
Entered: 46 kg
